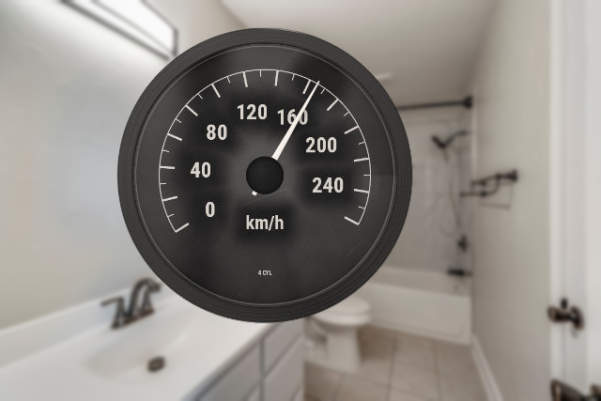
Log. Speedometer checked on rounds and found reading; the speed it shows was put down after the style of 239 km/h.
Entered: 165 km/h
